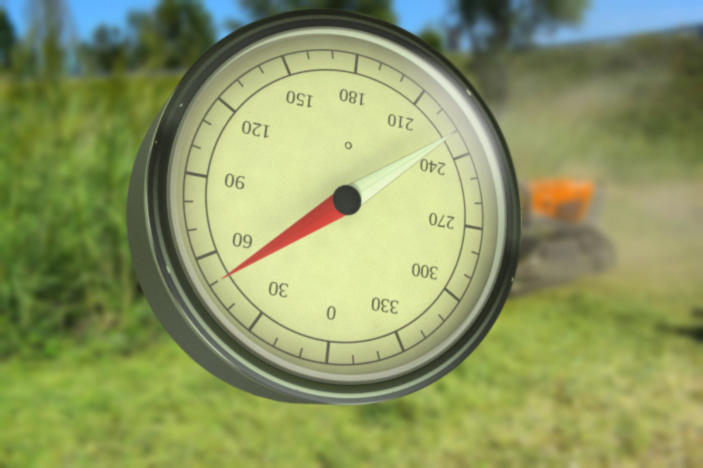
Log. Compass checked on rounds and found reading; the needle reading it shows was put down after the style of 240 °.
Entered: 50 °
